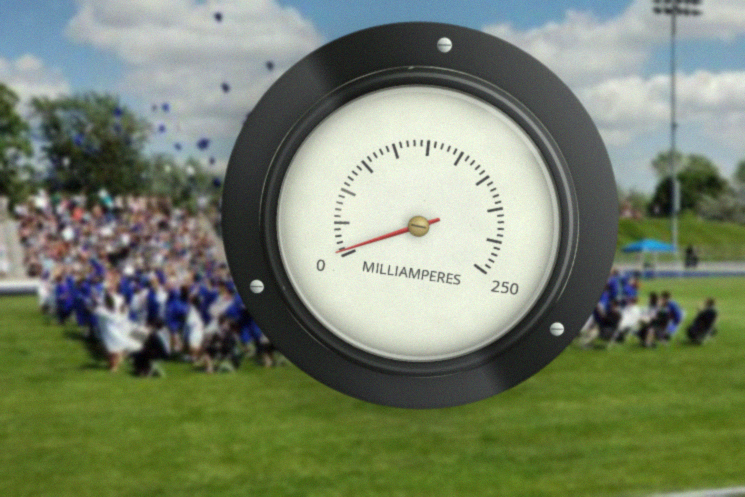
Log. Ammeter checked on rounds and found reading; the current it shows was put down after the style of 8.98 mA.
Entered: 5 mA
